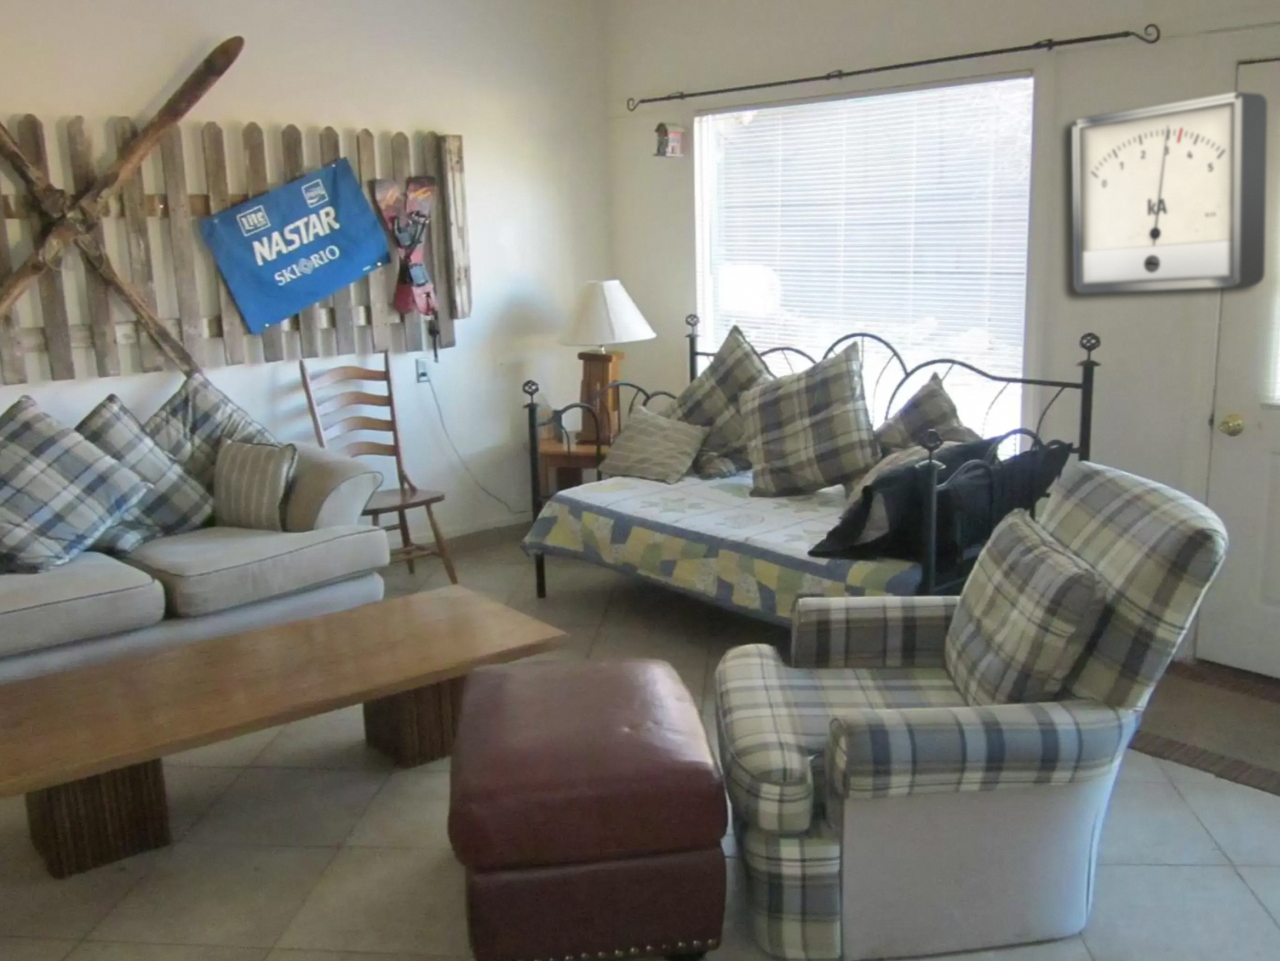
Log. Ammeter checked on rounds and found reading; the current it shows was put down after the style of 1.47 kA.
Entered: 3 kA
